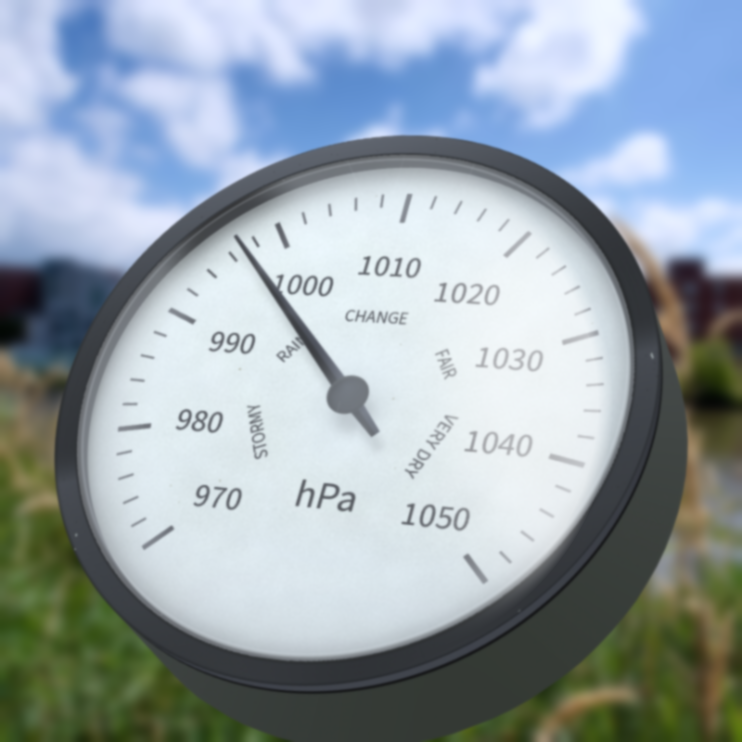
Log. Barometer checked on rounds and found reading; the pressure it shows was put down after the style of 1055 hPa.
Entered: 997 hPa
